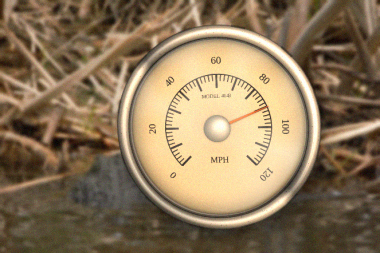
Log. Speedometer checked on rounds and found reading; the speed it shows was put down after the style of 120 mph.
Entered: 90 mph
